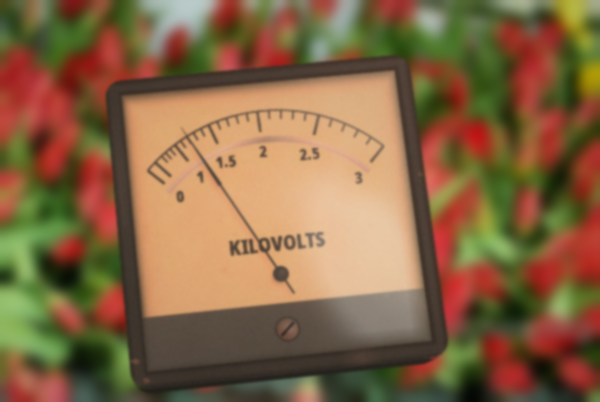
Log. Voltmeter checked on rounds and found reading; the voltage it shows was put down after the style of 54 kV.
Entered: 1.2 kV
